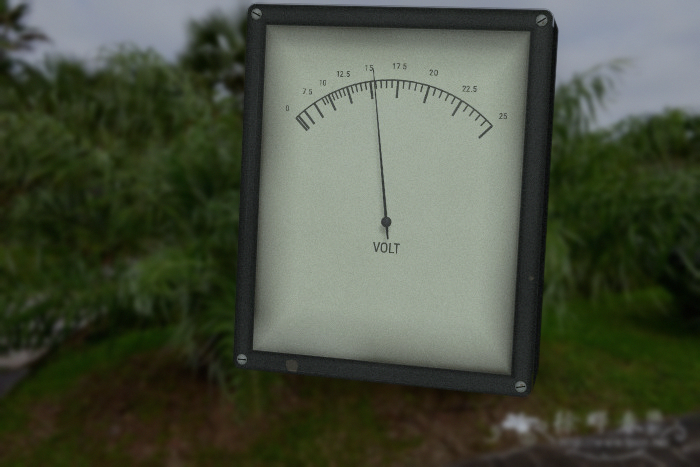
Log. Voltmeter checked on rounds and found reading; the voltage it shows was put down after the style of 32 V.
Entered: 15.5 V
